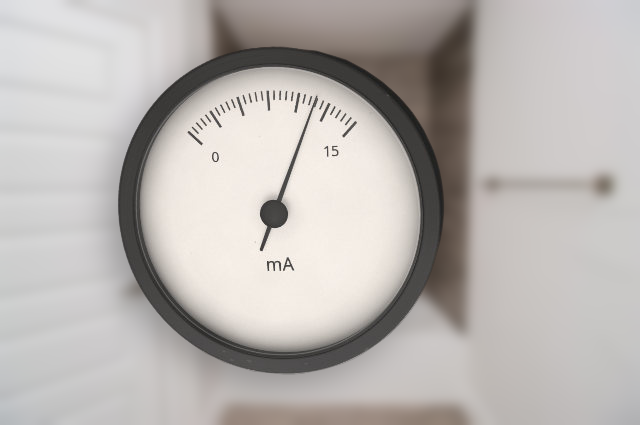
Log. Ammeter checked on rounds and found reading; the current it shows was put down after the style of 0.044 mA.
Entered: 11.5 mA
